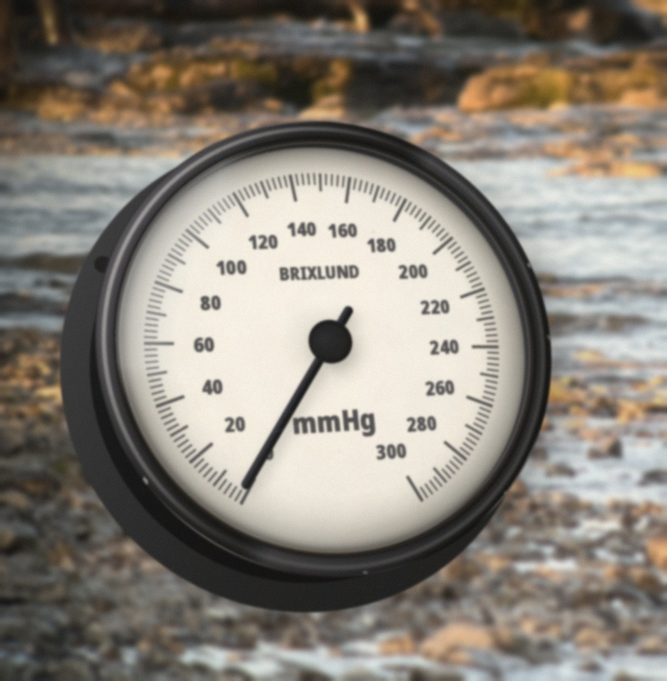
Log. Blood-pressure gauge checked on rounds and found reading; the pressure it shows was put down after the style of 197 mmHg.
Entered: 2 mmHg
